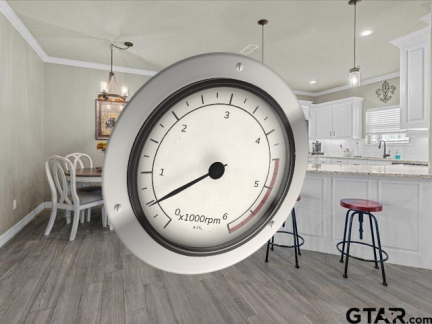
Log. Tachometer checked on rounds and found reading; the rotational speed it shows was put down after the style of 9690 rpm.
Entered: 500 rpm
